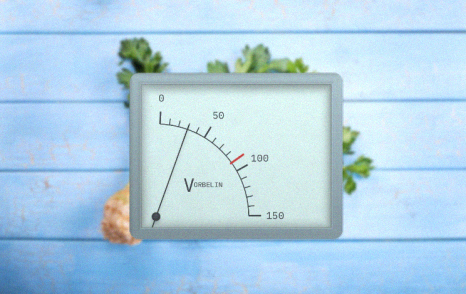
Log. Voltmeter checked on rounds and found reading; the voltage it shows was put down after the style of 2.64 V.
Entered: 30 V
